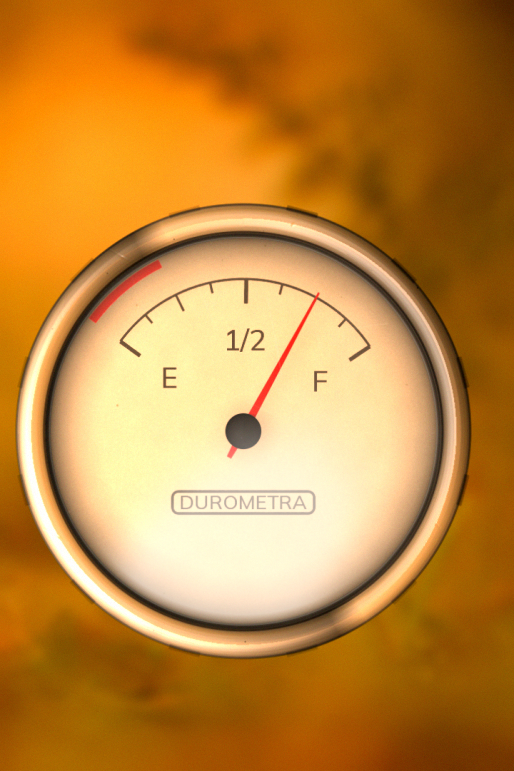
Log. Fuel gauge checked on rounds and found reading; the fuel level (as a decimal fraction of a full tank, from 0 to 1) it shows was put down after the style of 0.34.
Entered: 0.75
